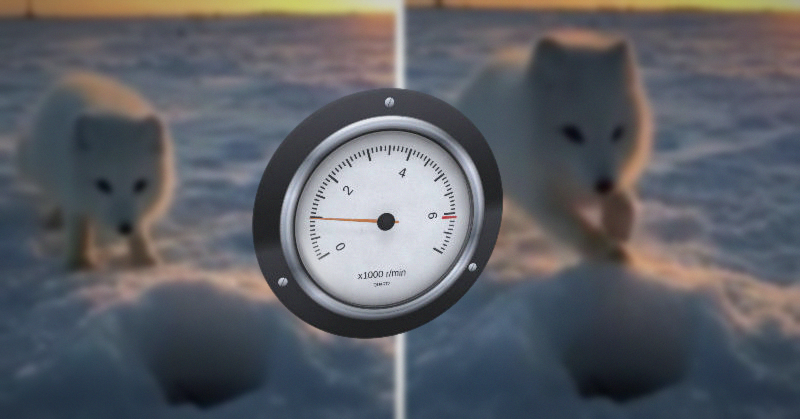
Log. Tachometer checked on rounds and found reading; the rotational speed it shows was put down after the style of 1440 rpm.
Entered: 1000 rpm
